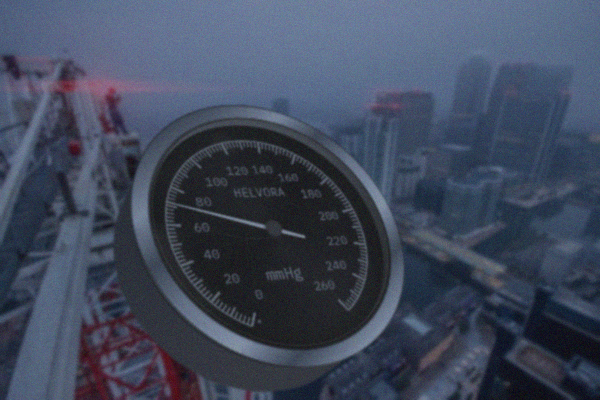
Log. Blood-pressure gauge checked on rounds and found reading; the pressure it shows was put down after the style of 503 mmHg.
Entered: 70 mmHg
